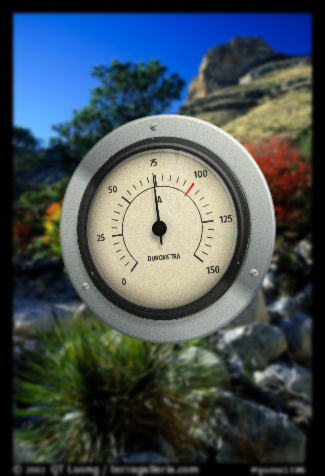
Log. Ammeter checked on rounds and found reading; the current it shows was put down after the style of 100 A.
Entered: 75 A
